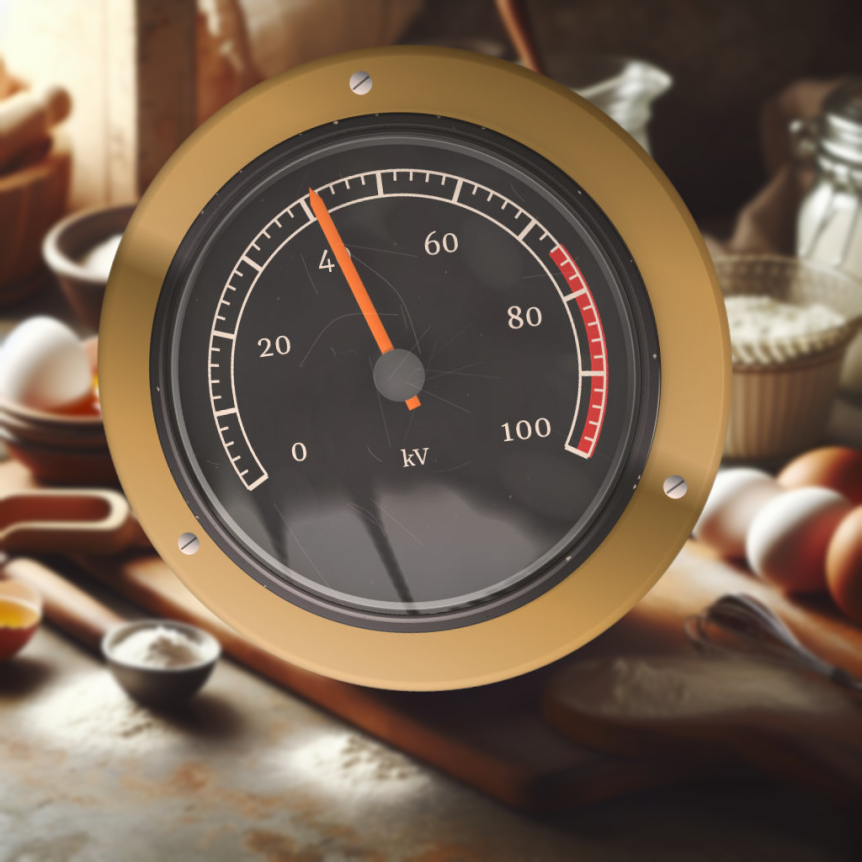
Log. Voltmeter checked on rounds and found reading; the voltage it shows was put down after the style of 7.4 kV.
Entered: 42 kV
